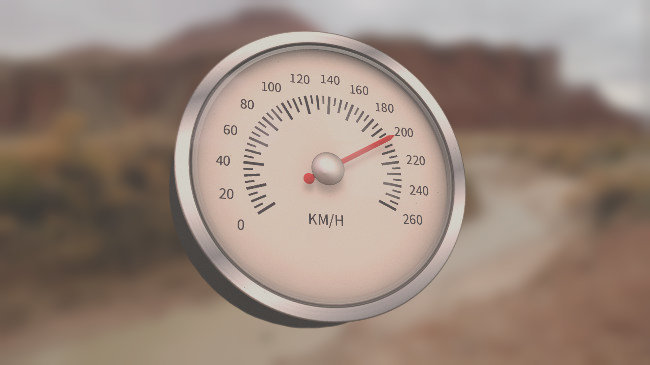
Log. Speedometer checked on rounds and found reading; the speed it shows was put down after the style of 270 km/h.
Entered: 200 km/h
